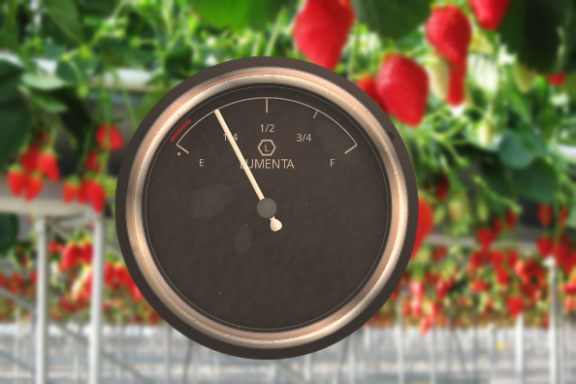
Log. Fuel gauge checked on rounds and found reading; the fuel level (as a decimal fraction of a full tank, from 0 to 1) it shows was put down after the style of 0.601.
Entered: 0.25
